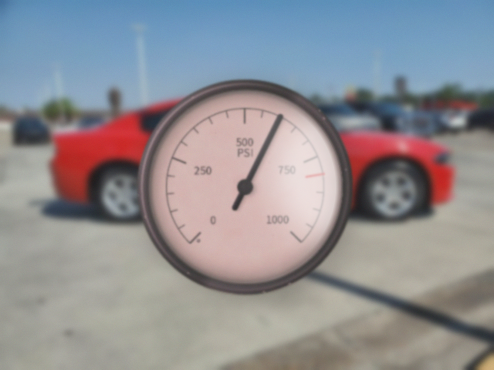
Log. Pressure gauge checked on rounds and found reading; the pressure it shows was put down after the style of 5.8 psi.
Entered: 600 psi
